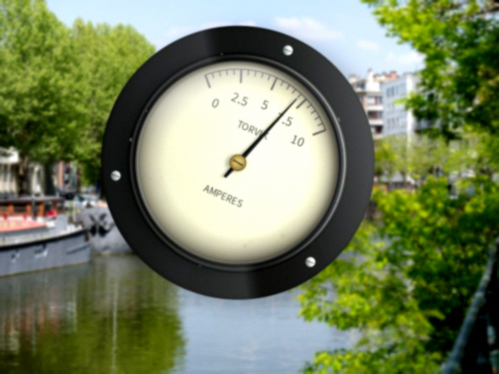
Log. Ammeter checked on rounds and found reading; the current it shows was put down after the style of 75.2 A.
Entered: 7 A
